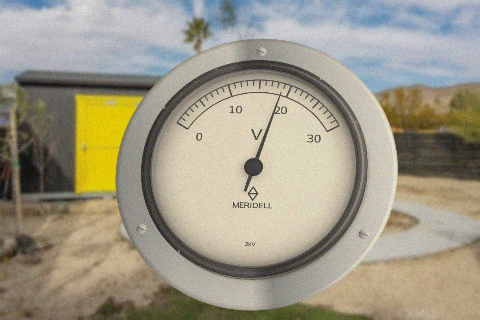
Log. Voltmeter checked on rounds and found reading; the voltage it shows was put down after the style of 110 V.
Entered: 19 V
